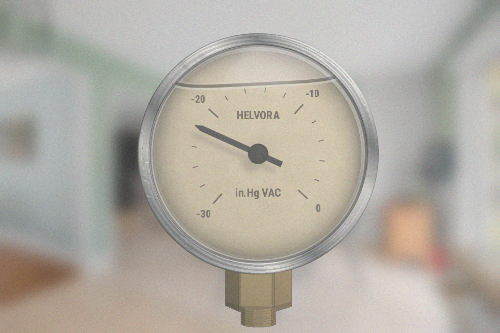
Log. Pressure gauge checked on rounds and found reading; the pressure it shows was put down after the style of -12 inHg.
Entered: -22 inHg
